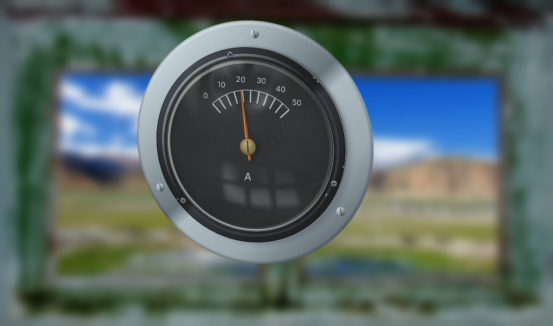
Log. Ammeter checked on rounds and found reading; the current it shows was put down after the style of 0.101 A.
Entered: 20 A
